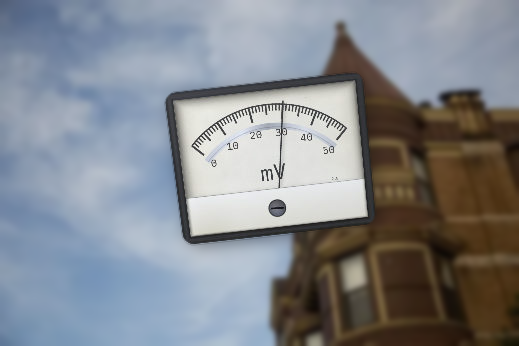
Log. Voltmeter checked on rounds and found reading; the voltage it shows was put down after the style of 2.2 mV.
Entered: 30 mV
